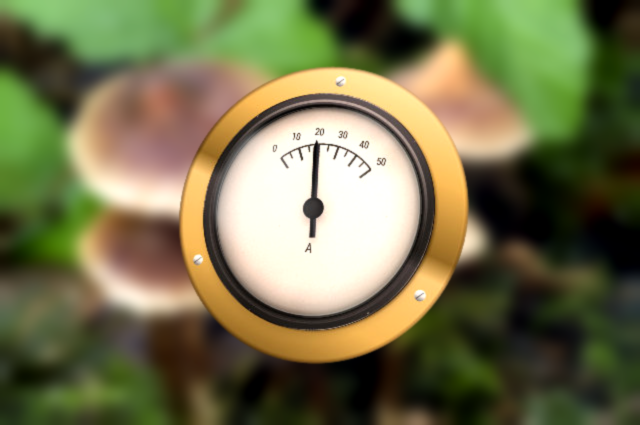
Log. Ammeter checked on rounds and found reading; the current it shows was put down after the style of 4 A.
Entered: 20 A
